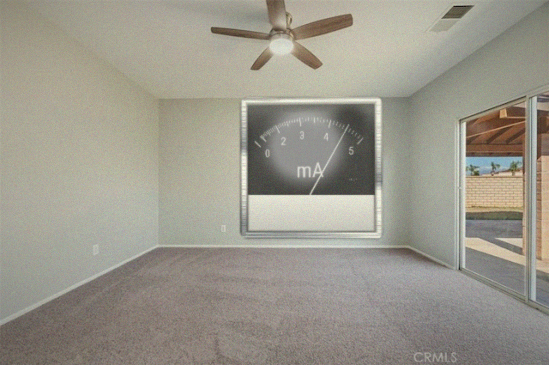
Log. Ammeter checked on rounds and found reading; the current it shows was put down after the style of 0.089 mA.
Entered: 4.5 mA
